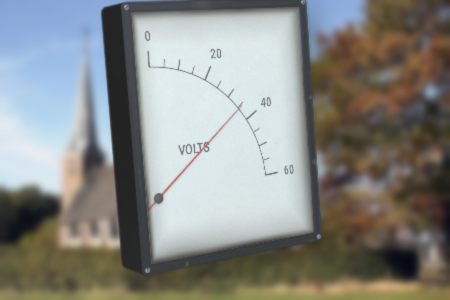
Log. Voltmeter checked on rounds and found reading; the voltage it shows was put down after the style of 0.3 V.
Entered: 35 V
